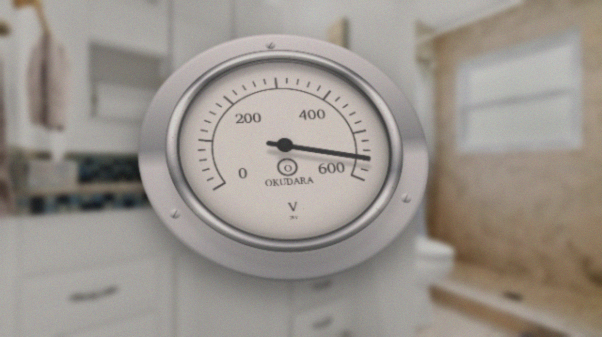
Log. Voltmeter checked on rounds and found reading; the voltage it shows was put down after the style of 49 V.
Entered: 560 V
